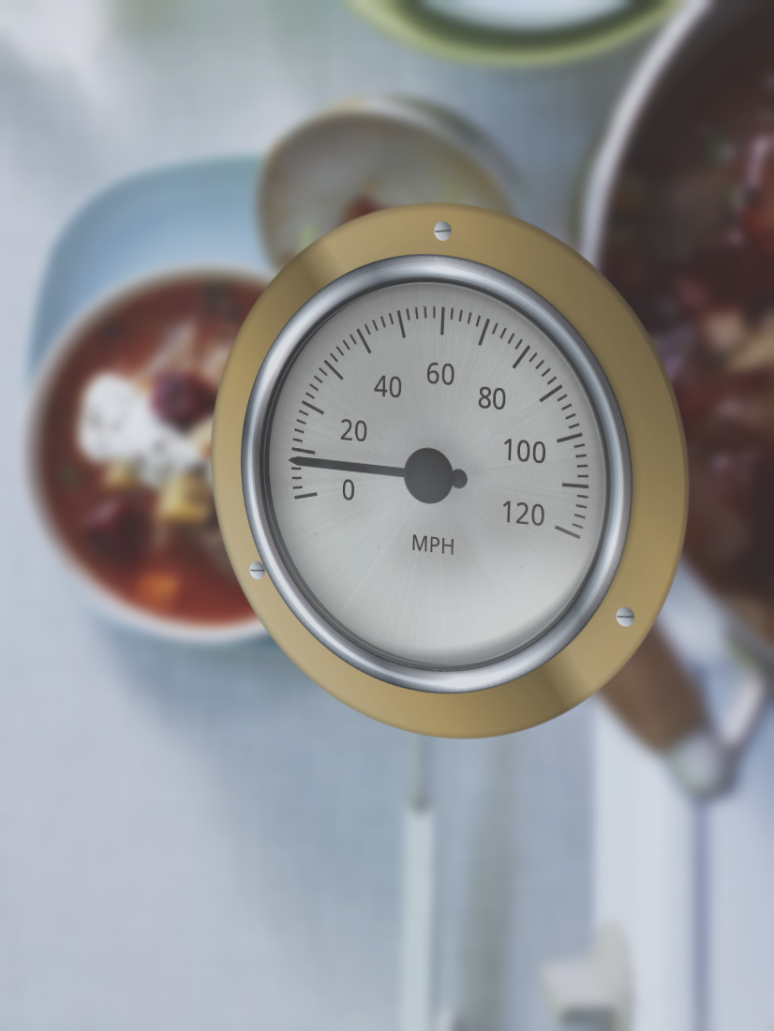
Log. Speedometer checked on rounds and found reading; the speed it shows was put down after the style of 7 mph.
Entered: 8 mph
